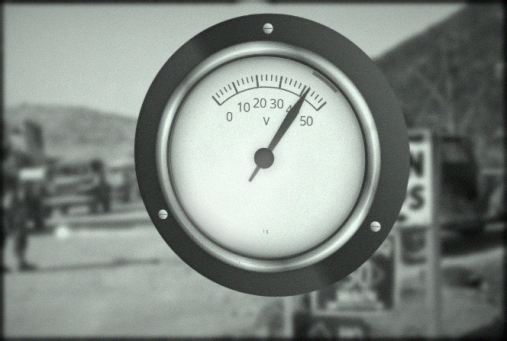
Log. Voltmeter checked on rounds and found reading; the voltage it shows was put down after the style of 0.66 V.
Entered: 42 V
